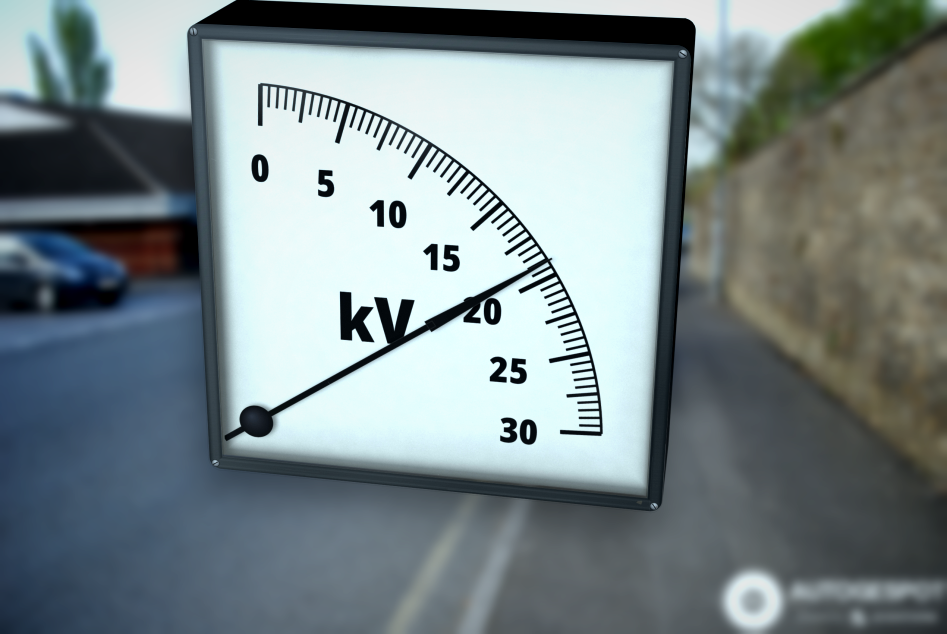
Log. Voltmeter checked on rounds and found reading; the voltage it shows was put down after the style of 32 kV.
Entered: 19 kV
